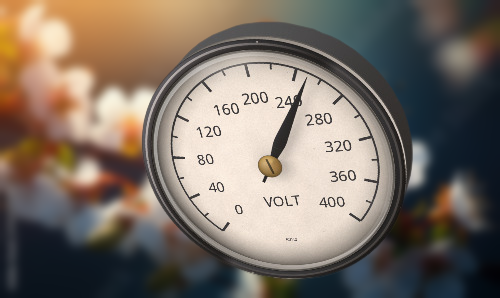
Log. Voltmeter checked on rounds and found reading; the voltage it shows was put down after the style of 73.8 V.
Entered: 250 V
